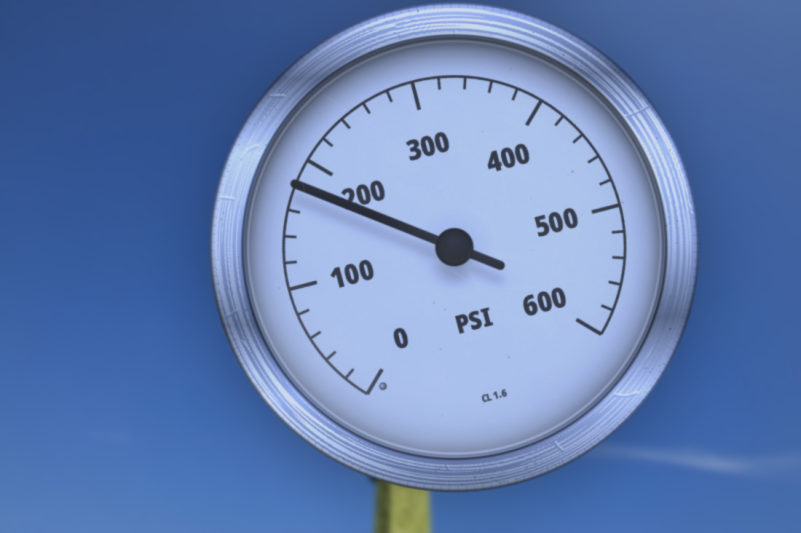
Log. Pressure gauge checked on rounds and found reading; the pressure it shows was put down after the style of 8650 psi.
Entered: 180 psi
